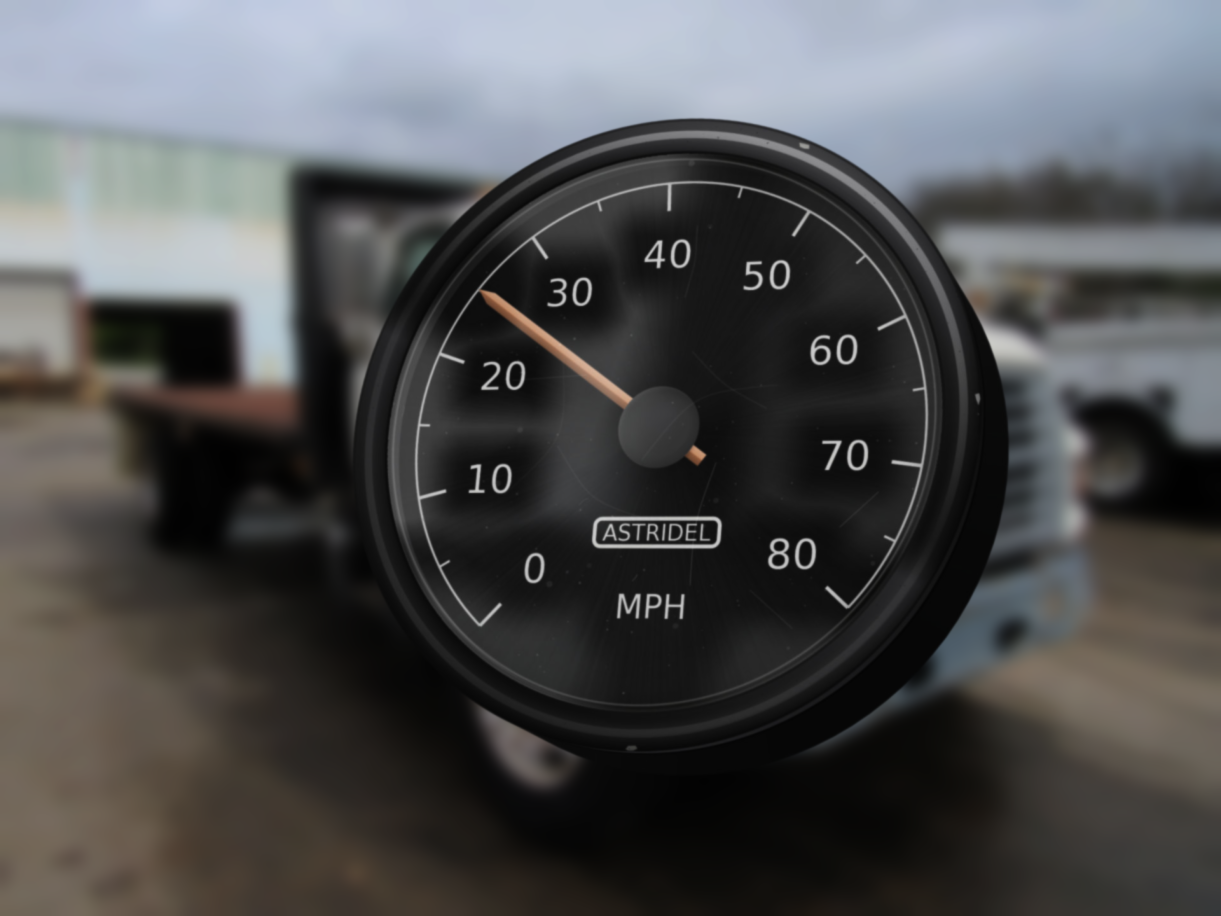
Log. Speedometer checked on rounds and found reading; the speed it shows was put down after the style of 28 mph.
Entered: 25 mph
